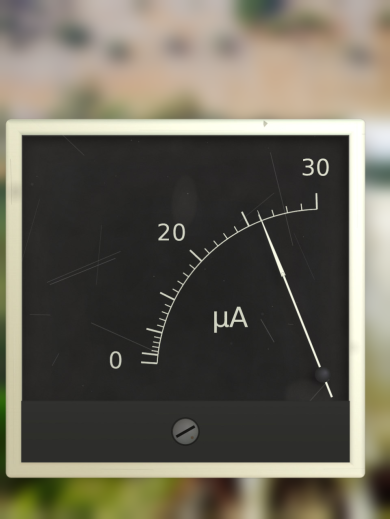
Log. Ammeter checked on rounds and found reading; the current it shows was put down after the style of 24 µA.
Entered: 26 µA
